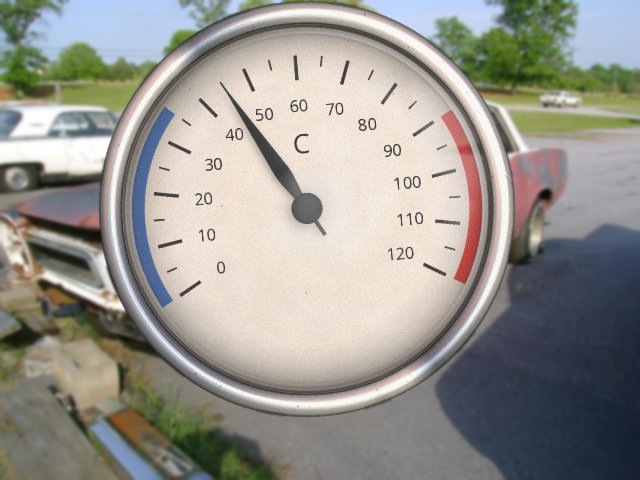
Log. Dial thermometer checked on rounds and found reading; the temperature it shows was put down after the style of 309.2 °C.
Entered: 45 °C
